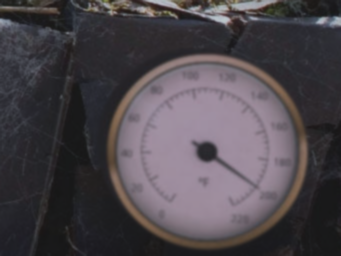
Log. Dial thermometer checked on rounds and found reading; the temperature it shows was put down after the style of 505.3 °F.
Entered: 200 °F
